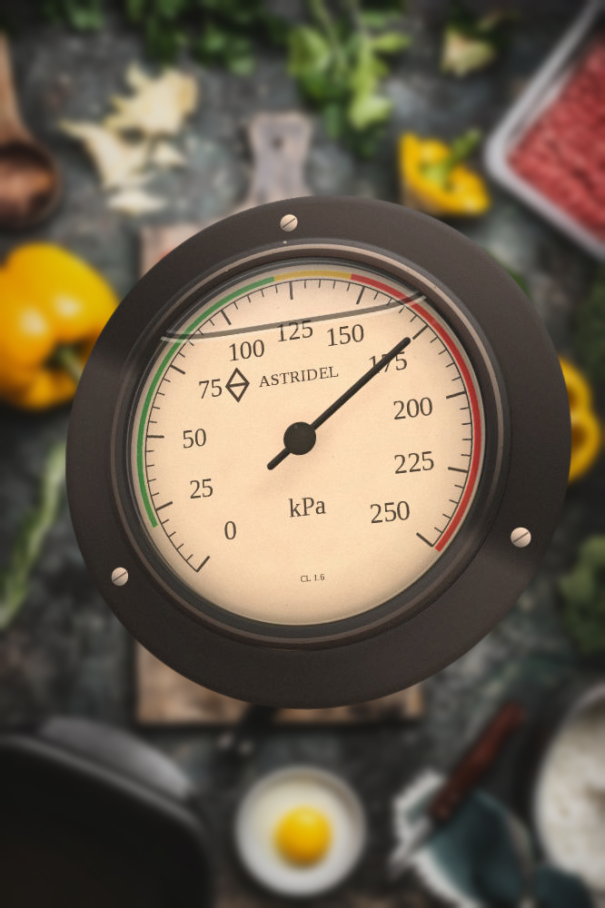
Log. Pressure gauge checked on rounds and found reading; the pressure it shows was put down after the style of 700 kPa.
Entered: 175 kPa
